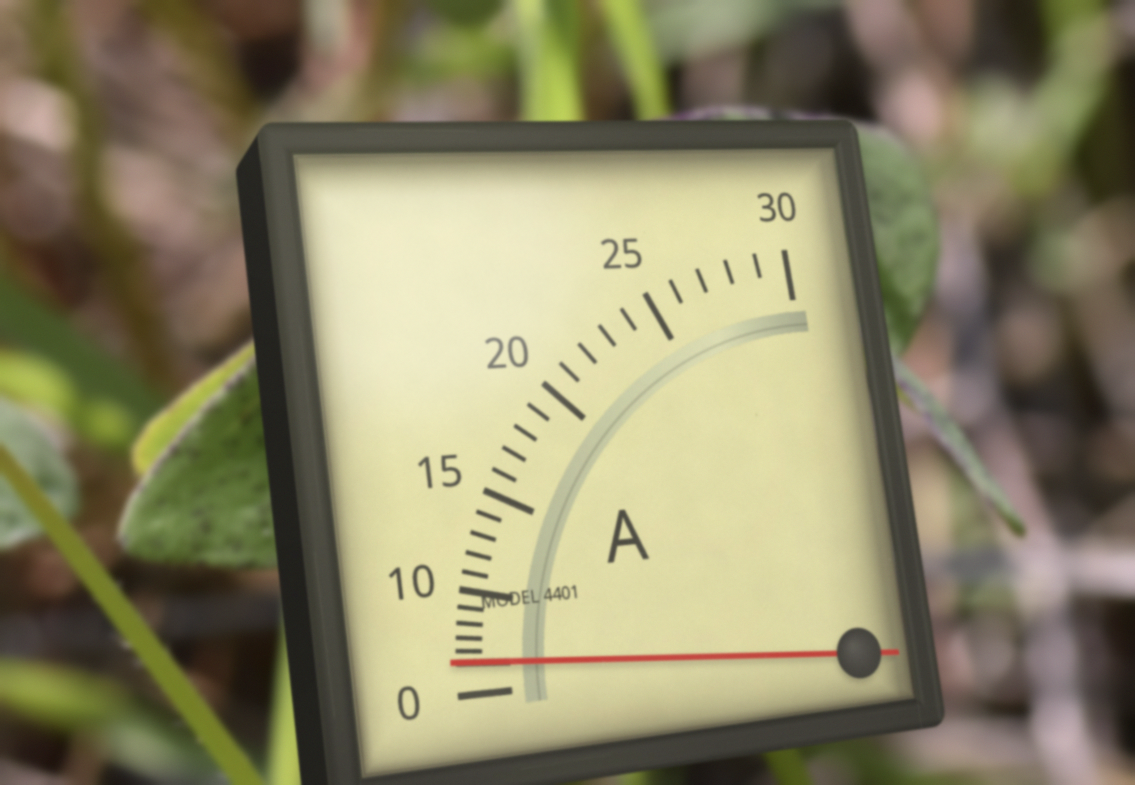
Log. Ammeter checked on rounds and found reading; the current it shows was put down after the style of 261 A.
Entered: 5 A
